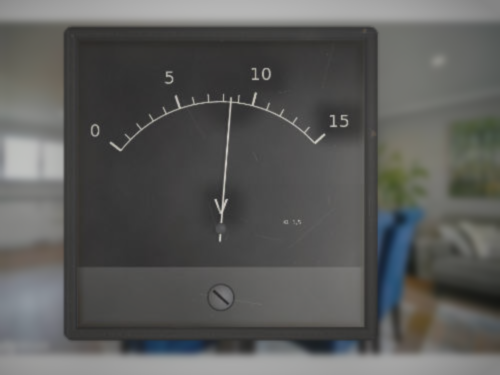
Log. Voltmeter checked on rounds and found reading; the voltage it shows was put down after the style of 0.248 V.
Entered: 8.5 V
